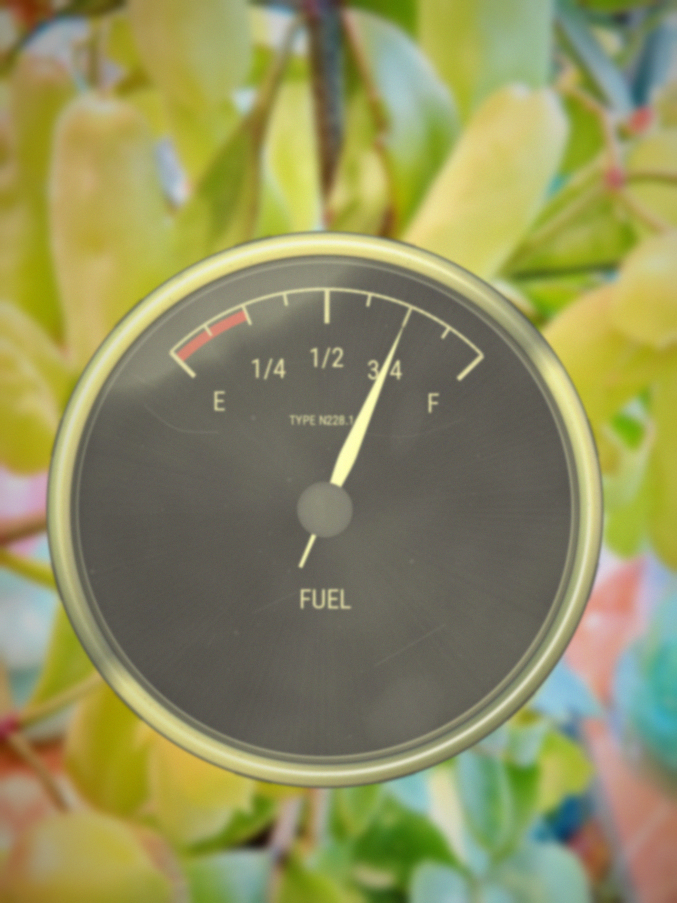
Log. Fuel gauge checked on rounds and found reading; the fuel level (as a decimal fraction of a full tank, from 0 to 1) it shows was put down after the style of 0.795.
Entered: 0.75
